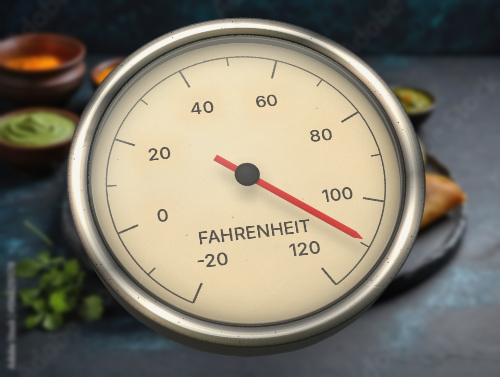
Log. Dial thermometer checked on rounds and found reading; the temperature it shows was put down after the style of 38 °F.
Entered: 110 °F
